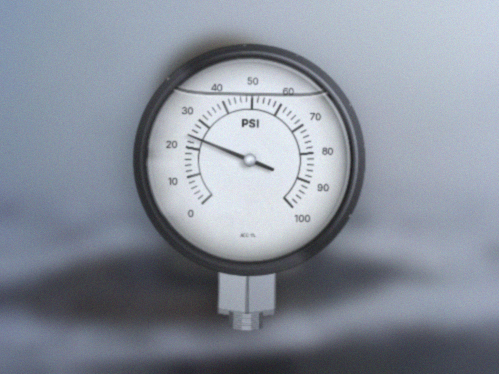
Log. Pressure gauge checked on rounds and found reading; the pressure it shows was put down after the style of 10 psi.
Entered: 24 psi
